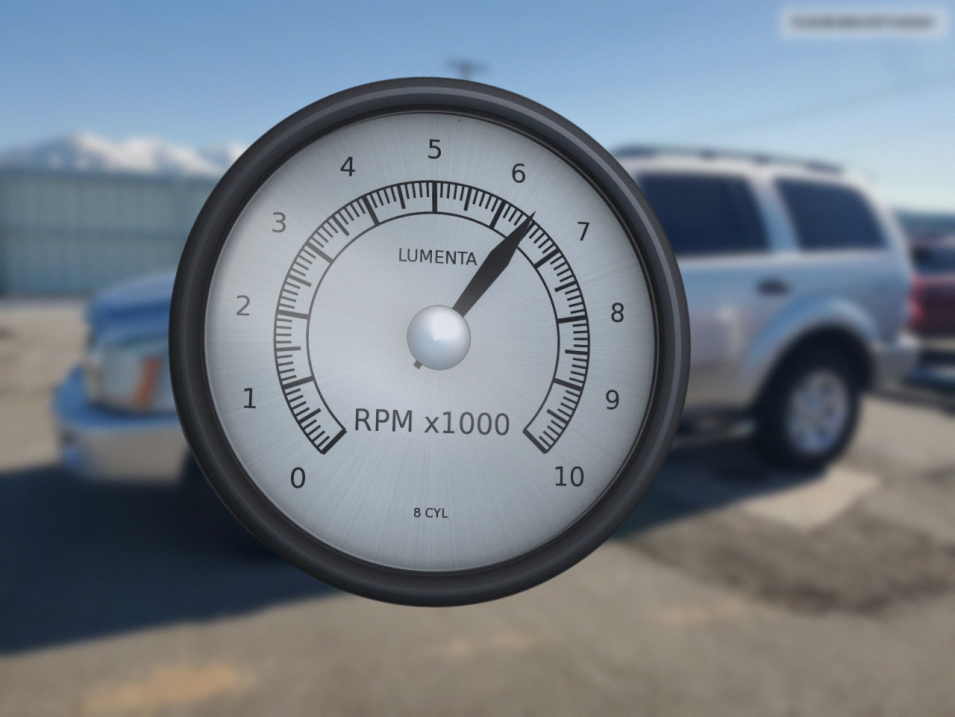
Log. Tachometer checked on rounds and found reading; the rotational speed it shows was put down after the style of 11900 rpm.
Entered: 6400 rpm
